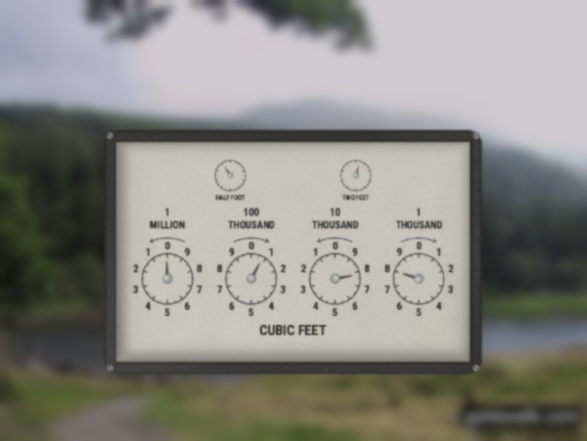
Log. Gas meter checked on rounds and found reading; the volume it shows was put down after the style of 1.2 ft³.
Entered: 7800 ft³
